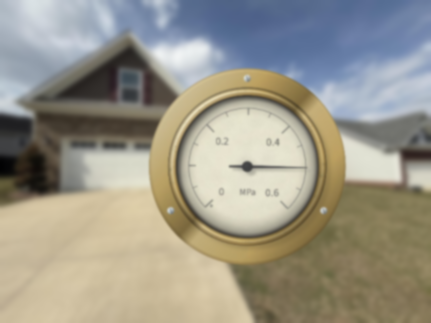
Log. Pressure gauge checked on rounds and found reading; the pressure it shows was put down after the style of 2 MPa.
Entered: 0.5 MPa
